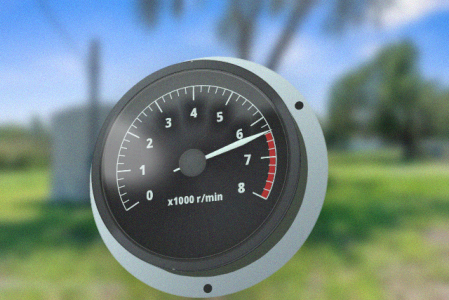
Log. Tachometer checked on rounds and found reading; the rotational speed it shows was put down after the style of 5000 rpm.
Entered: 6400 rpm
